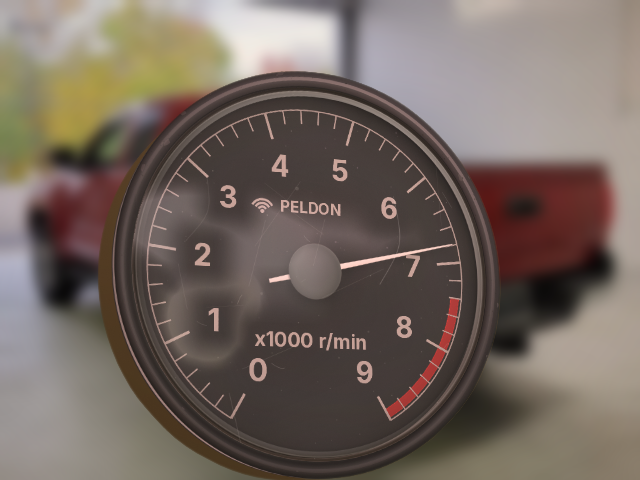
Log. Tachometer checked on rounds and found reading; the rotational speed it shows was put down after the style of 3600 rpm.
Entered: 6800 rpm
